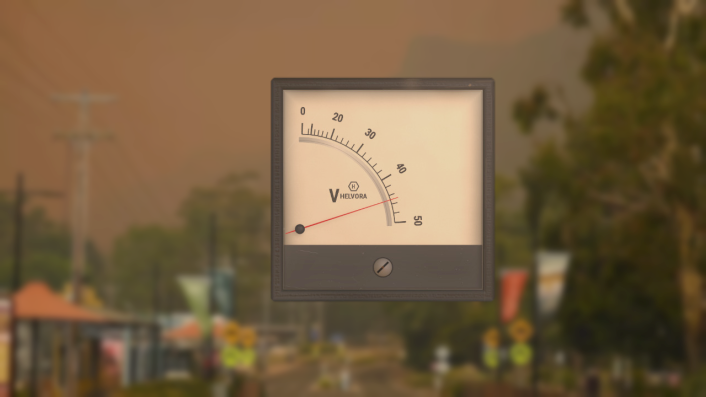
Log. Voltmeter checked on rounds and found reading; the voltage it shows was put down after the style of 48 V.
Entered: 45 V
